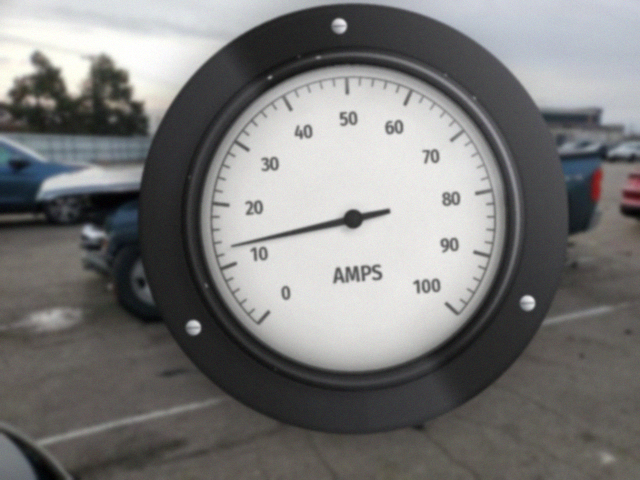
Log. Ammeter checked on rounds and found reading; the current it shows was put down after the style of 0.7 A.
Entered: 13 A
